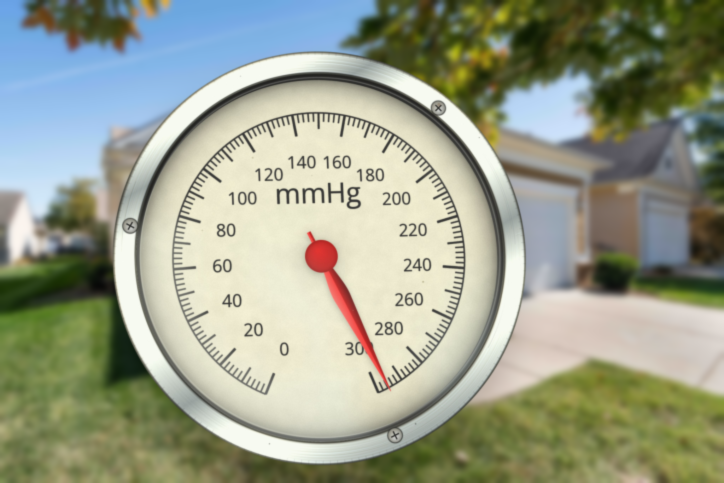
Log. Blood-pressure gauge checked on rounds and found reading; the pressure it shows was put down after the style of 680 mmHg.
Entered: 296 mmHg
